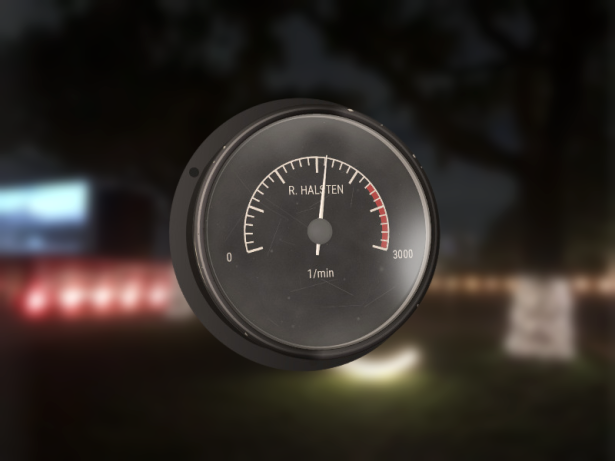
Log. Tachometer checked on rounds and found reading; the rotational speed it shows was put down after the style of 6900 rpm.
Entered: 1600 rpm
